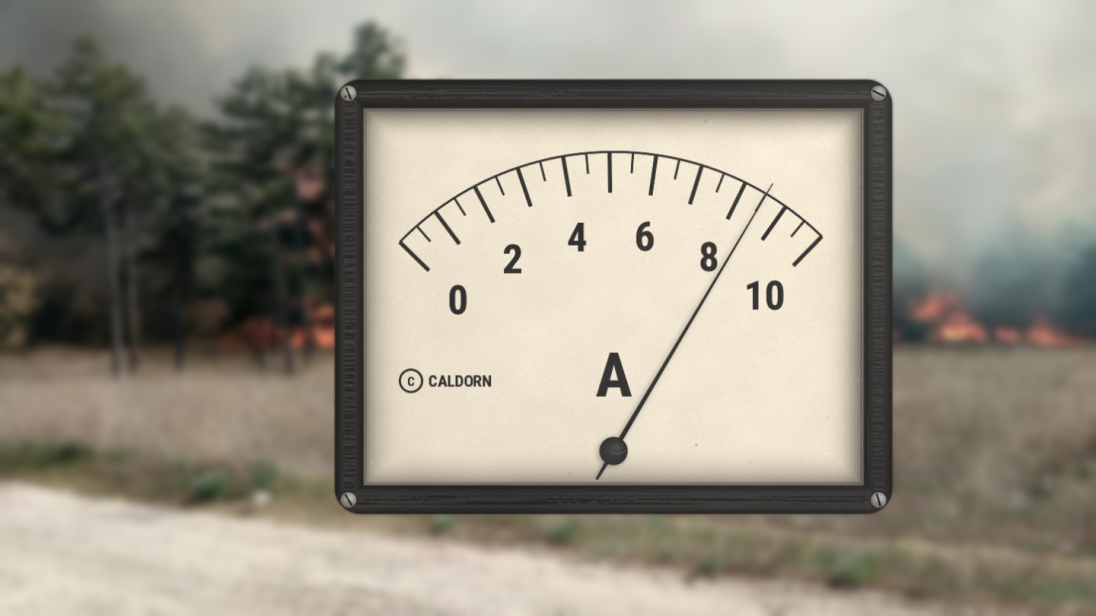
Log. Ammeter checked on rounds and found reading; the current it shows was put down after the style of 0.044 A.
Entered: 8.5 A
